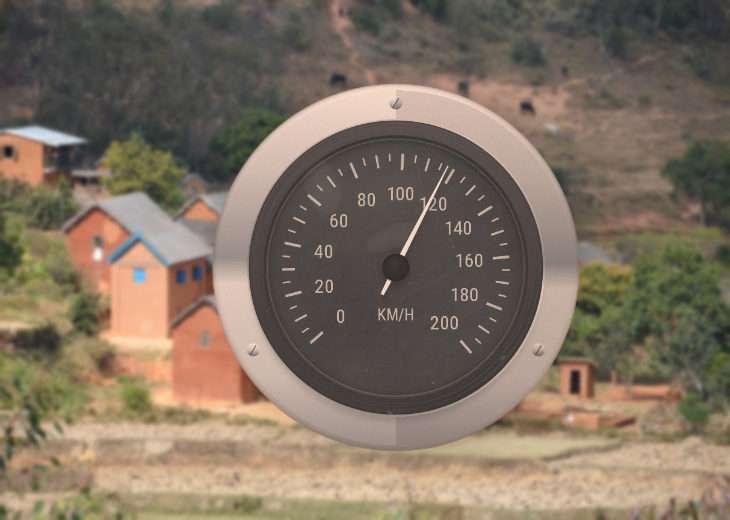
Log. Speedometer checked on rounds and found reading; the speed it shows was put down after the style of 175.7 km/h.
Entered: 117.5 km/h
